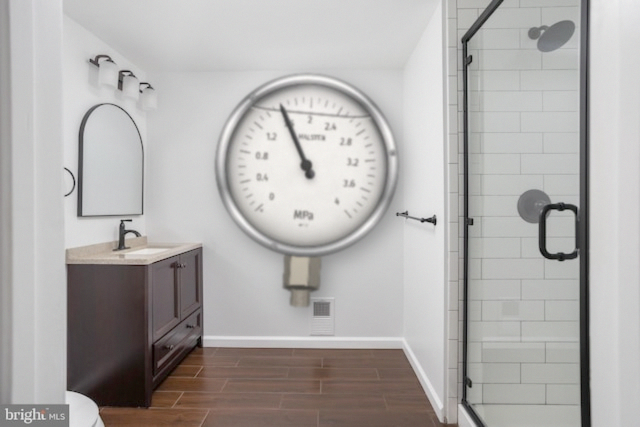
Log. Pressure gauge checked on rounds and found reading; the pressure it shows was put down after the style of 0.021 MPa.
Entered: 1.6 MPa
